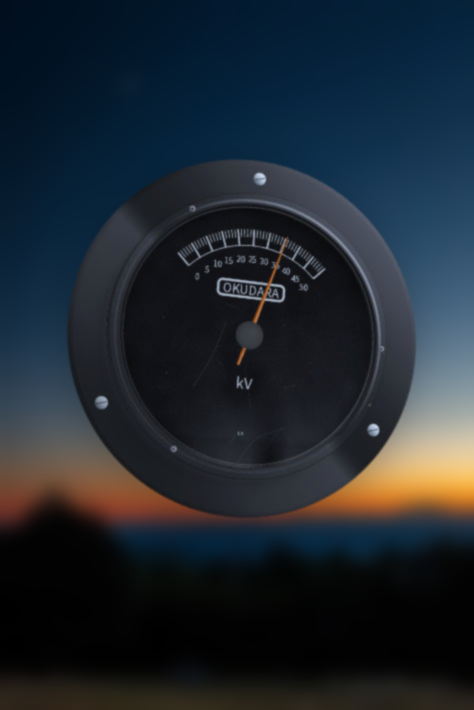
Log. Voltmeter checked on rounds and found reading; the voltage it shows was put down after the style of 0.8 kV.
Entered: 35 kV
